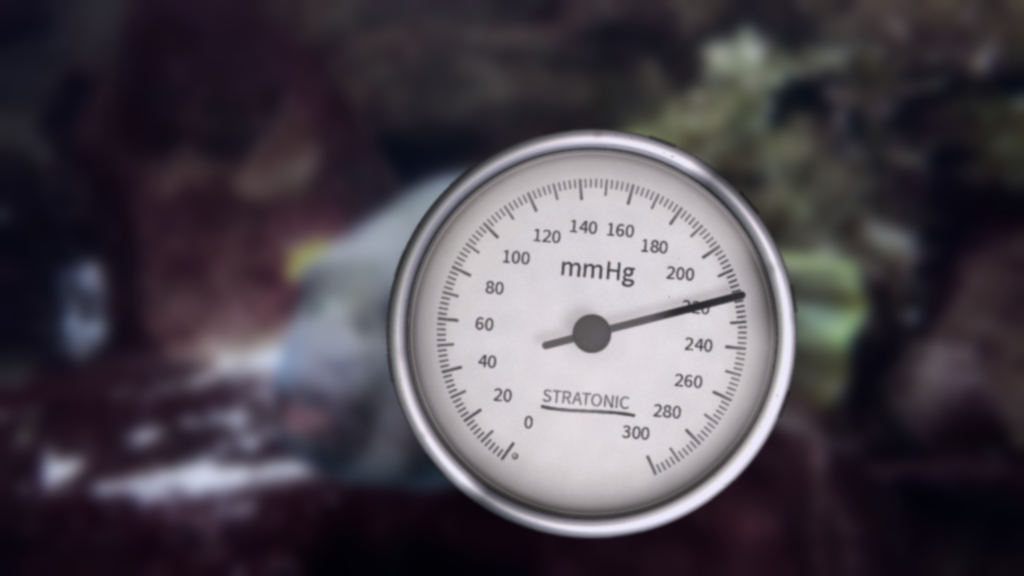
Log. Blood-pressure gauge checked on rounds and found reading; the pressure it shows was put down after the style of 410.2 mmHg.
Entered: 220 mmHg
